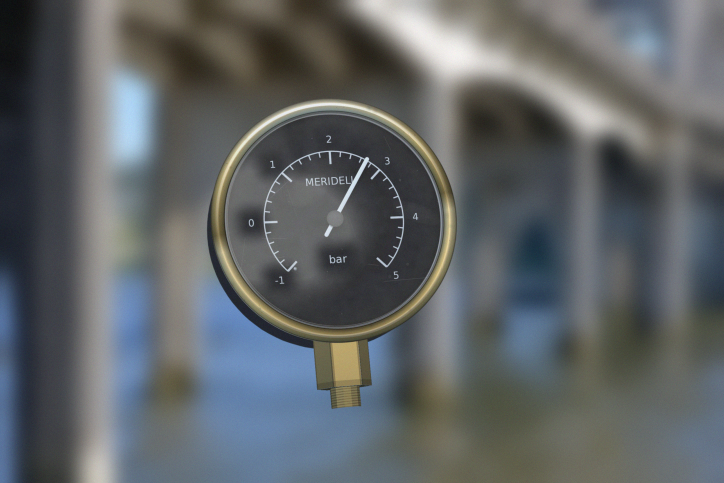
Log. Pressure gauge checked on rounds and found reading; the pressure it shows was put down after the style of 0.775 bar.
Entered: 2.7 bar
